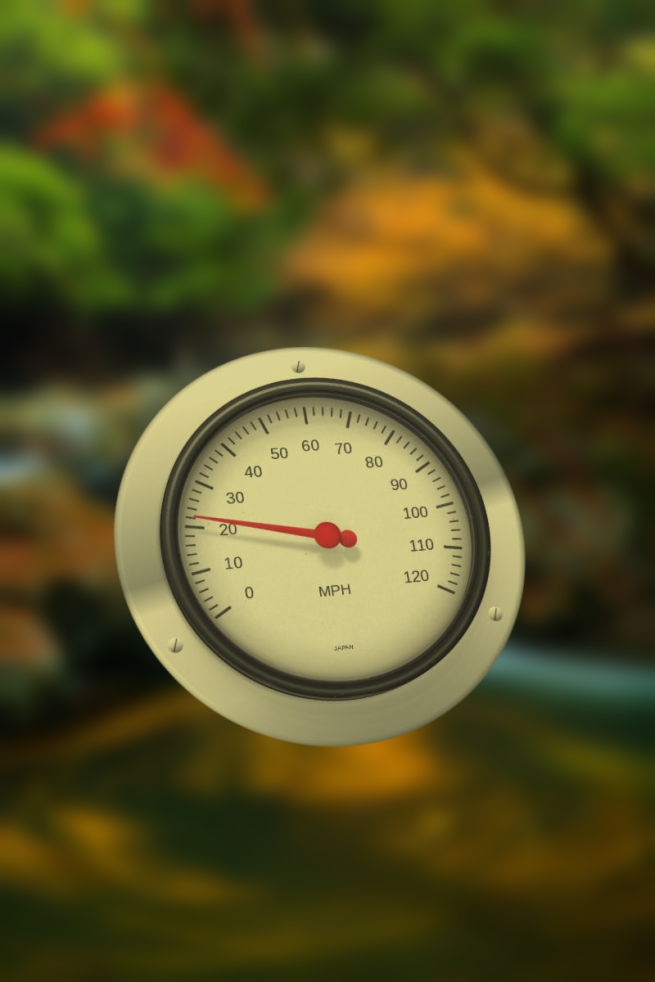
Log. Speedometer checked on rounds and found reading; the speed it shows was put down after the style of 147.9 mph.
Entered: 22 mph
